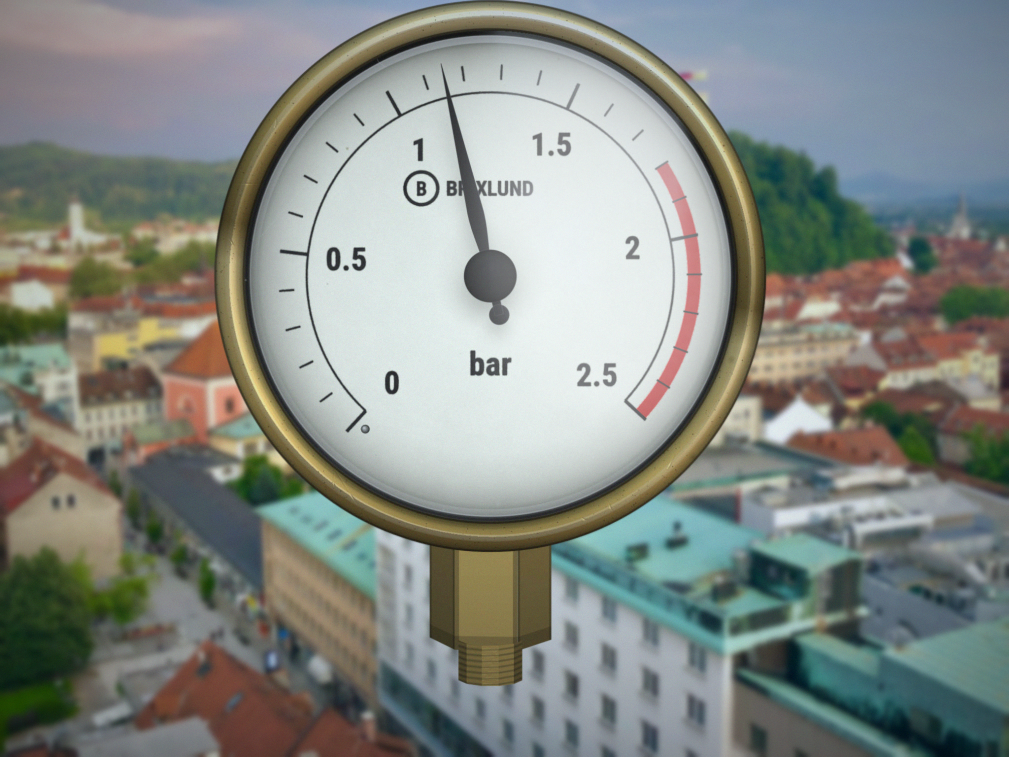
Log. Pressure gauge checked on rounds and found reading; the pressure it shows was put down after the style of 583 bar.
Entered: 1.15 bar
